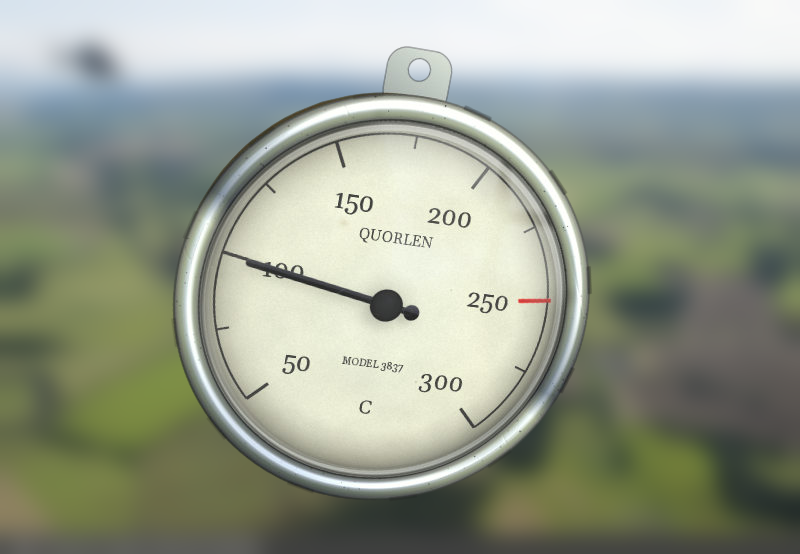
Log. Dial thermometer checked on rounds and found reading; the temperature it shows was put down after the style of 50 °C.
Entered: 100 °C
